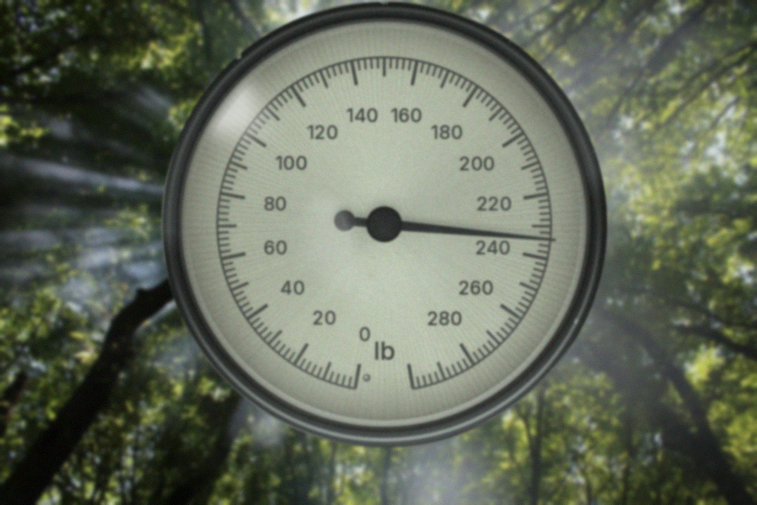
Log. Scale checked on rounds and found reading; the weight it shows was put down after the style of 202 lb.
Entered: 234 lb
